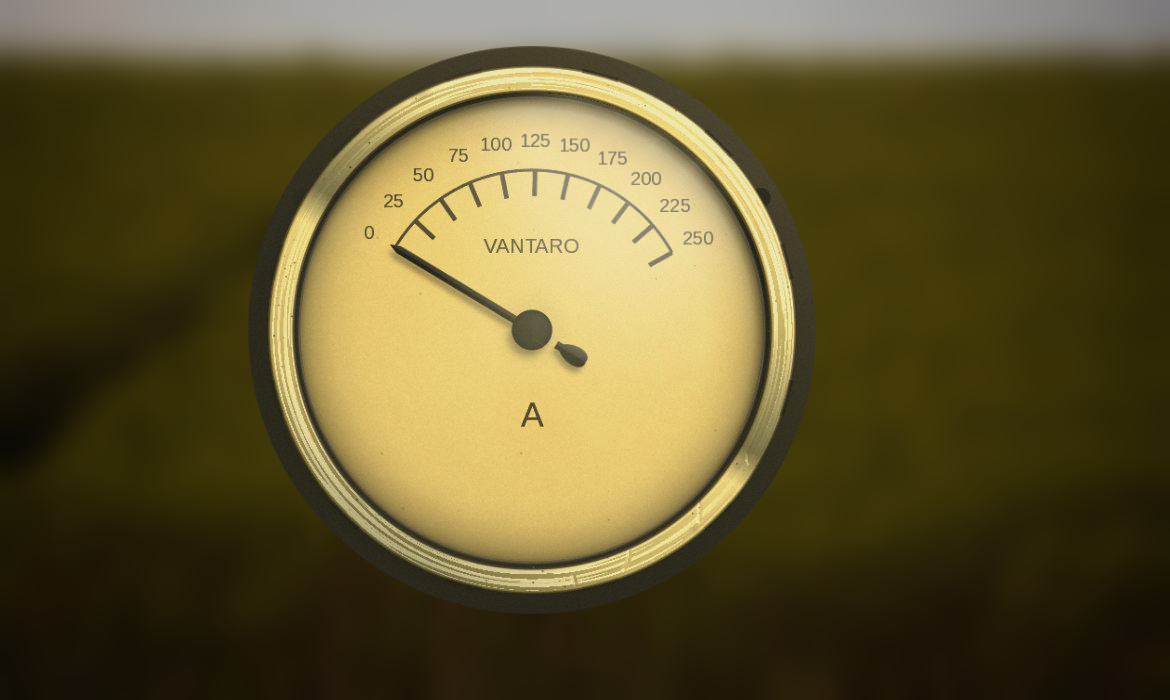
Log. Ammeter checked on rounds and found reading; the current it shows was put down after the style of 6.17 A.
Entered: 0 A
